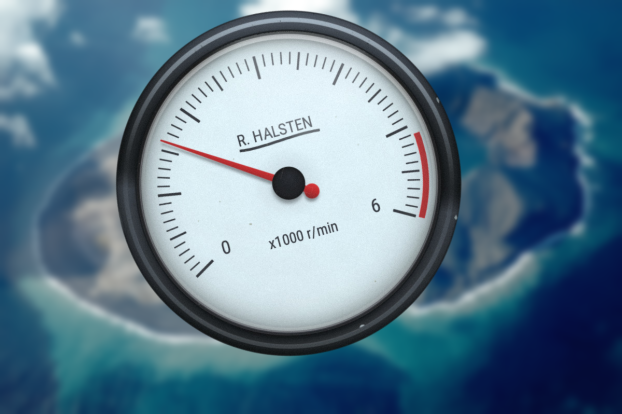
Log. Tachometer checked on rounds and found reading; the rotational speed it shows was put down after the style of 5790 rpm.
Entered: 1600 rpm
